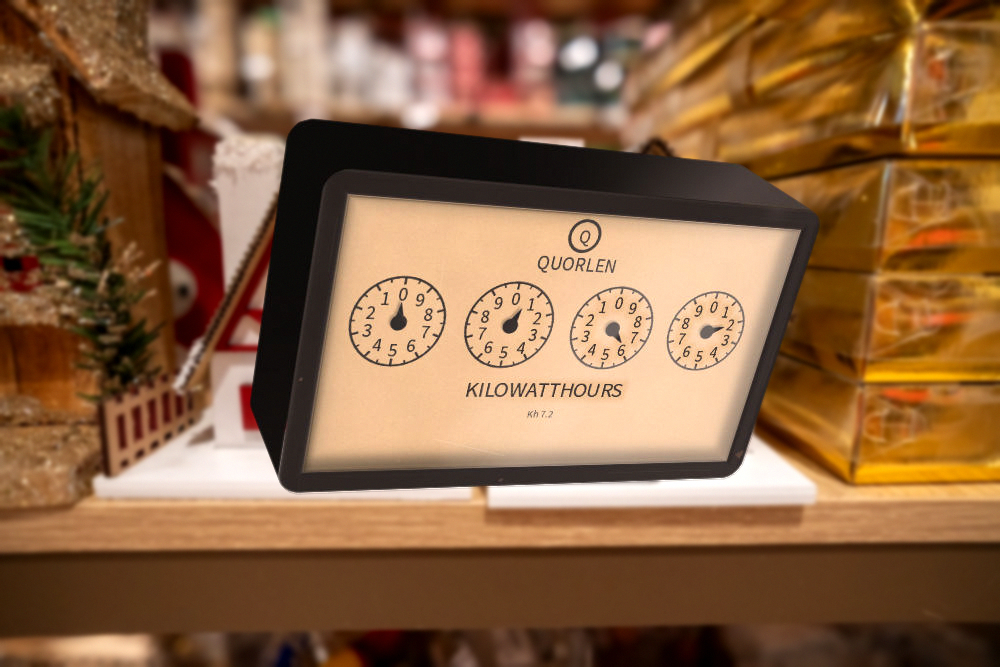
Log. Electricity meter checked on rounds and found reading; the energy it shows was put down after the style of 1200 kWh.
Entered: 62 kWh
